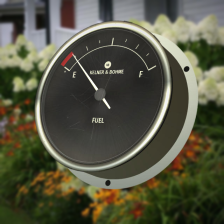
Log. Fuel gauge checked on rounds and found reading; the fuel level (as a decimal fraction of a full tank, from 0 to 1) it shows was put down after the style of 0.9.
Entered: 0.125
